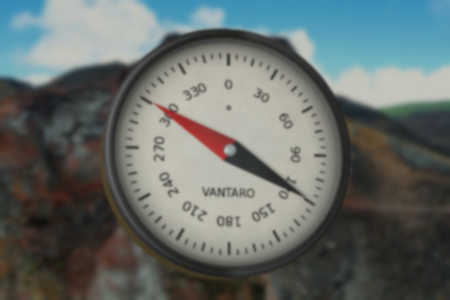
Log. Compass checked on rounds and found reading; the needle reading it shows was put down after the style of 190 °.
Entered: 300 °
